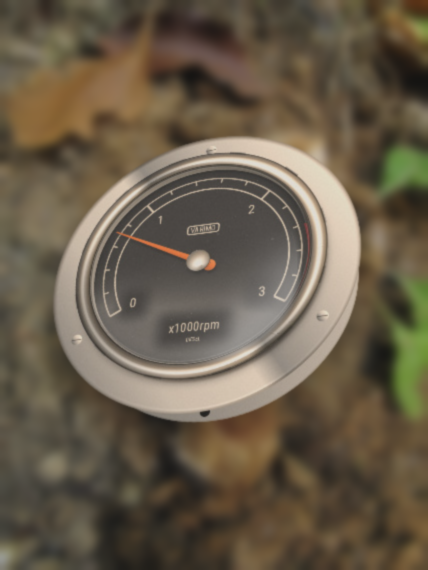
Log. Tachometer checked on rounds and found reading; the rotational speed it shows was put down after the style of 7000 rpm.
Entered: 700 rpm
